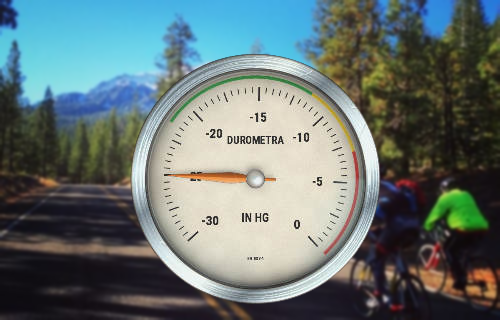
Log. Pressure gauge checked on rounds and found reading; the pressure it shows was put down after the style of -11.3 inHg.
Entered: -25 inHg
